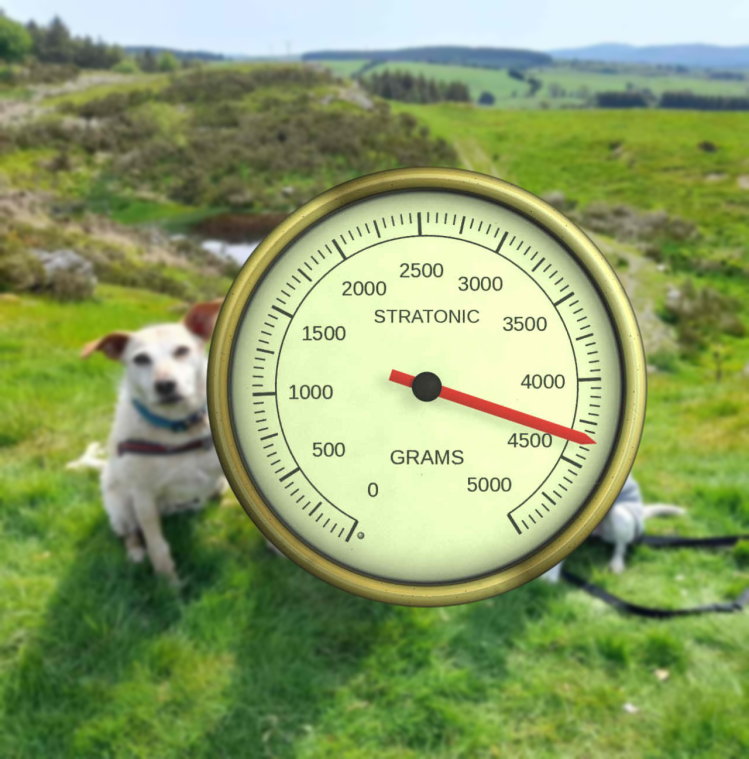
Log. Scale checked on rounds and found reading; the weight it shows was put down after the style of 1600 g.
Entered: 4350 g
